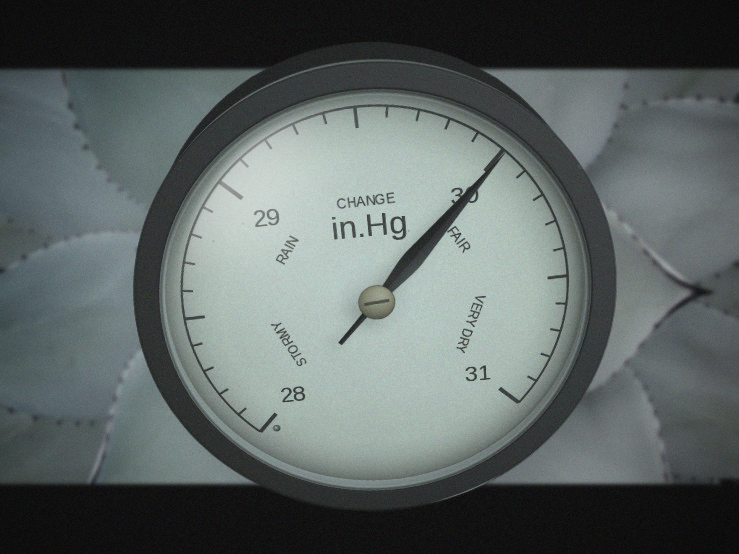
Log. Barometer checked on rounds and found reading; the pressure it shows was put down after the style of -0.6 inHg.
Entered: 30 inHg
